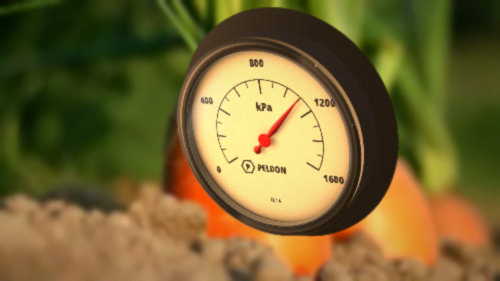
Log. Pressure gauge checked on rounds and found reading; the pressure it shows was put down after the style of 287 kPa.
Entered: 1100 kPa
